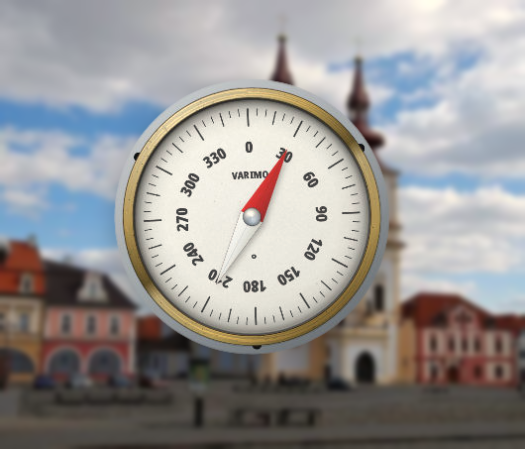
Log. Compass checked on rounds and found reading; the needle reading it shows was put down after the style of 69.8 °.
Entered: 30 °
